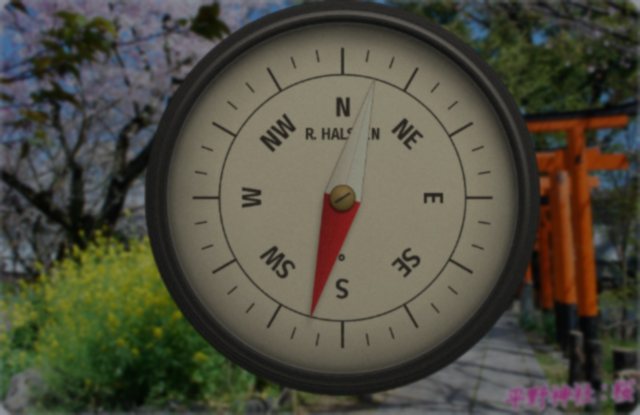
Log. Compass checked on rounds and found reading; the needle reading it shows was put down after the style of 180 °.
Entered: 195 °
